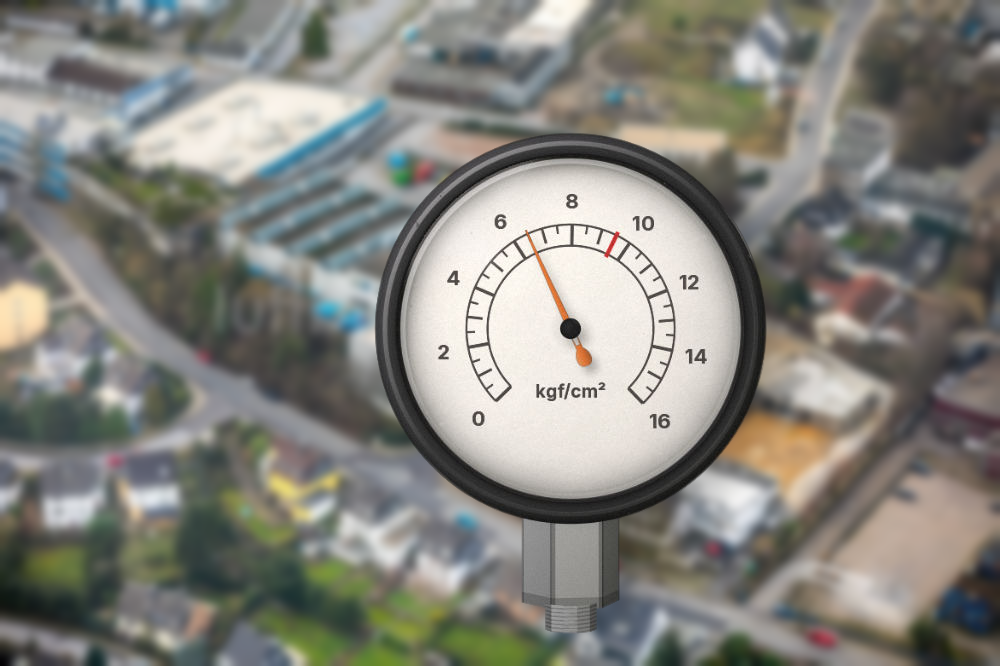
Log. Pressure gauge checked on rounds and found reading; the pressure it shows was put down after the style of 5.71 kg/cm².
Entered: 6.5 kg/cm²
